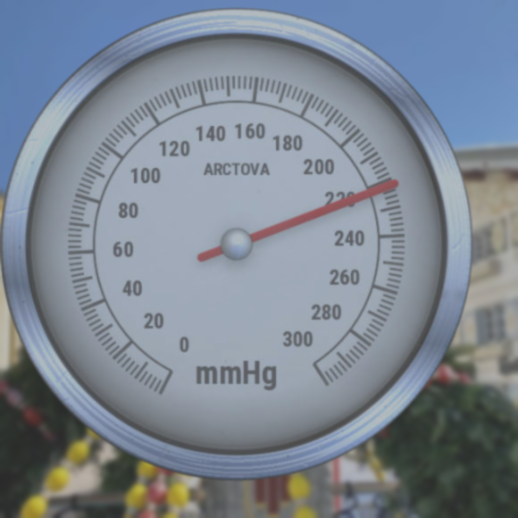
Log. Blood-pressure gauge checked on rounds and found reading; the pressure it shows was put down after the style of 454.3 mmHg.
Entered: 222 mmHg
